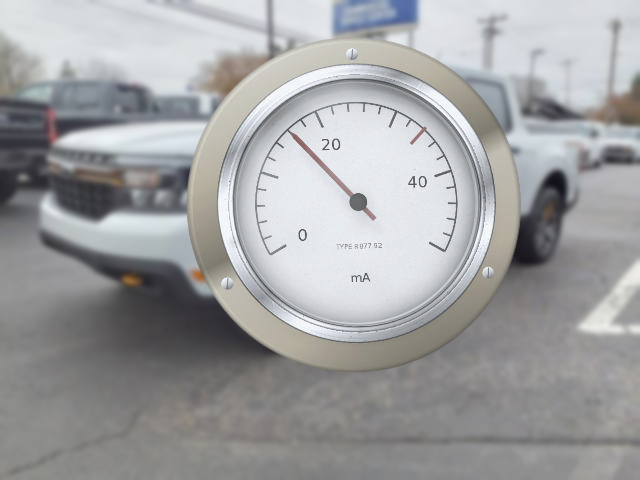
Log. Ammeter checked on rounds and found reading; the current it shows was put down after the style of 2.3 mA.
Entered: 16 mA
